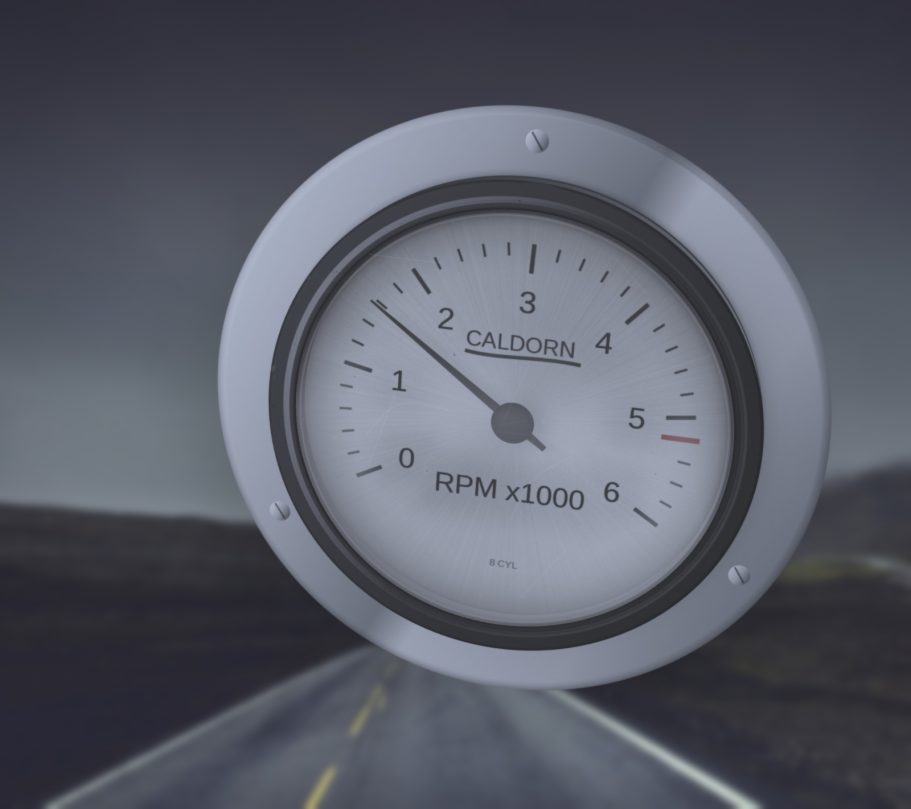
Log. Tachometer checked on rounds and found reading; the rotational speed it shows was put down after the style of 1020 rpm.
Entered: 1600 rpm
